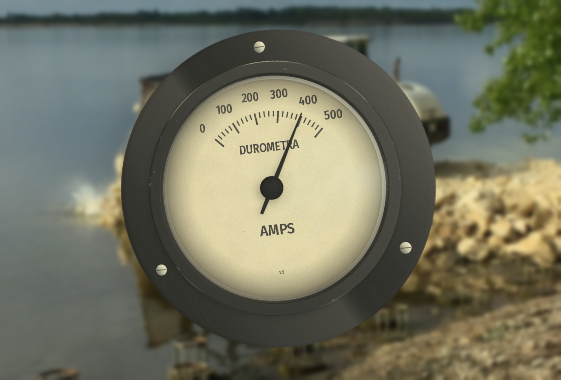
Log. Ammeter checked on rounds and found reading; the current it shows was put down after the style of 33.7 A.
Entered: 400 A
